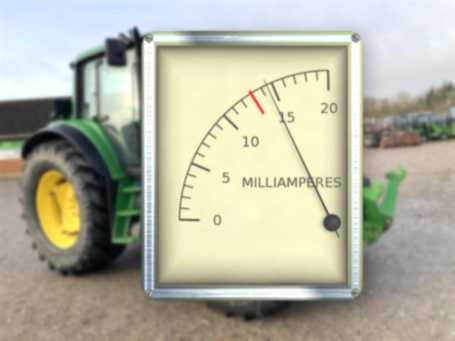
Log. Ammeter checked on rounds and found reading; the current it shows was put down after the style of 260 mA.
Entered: 14.5 mA
